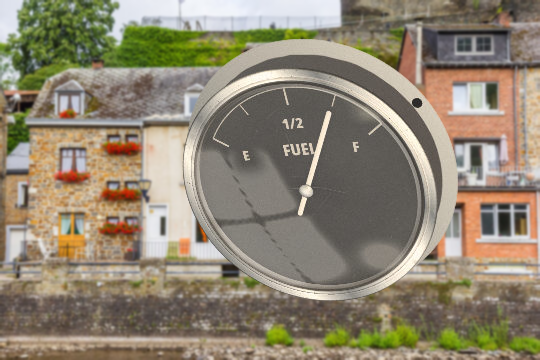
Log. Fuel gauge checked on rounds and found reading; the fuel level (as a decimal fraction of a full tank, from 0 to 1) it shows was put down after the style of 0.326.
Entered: 0.75
